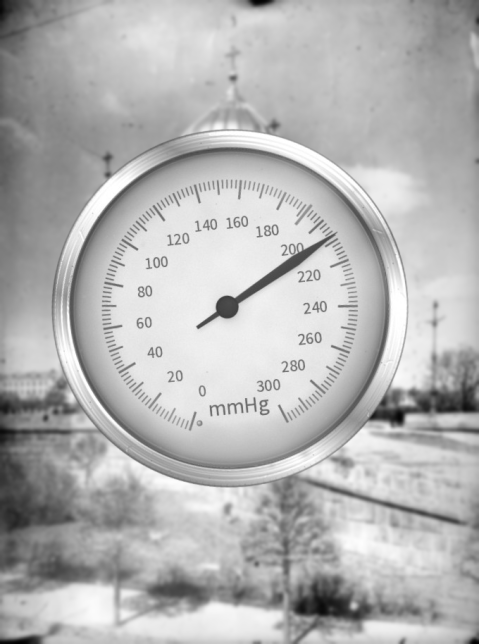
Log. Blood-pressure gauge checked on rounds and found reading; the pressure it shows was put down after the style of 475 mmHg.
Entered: 208 mmHg
